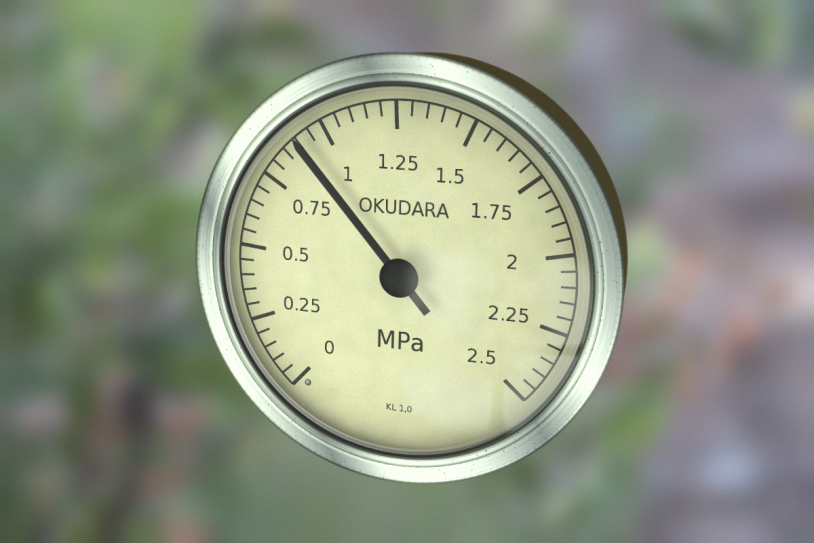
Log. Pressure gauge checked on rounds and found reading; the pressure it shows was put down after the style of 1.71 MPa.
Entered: 0.9 MPa
